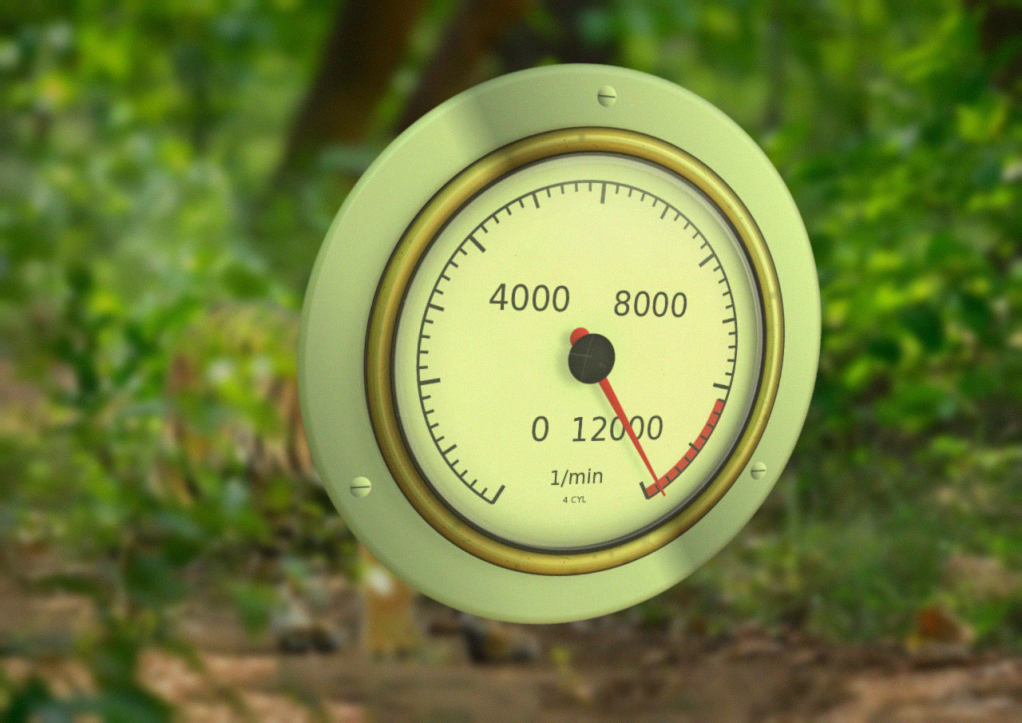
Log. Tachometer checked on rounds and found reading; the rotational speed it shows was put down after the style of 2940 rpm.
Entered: 11800 rpm
